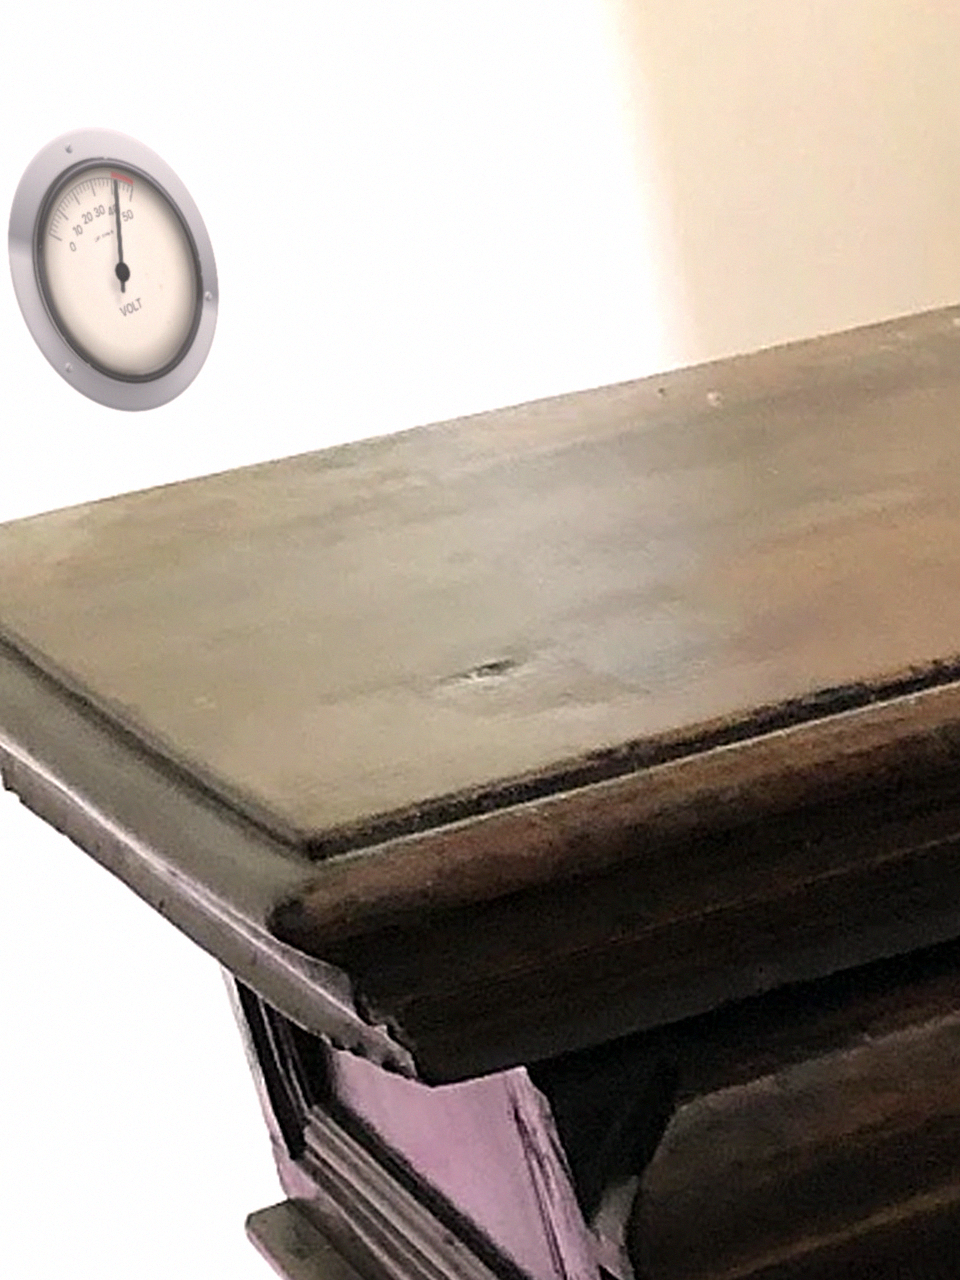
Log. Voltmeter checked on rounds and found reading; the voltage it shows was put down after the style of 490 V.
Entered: 40 V
